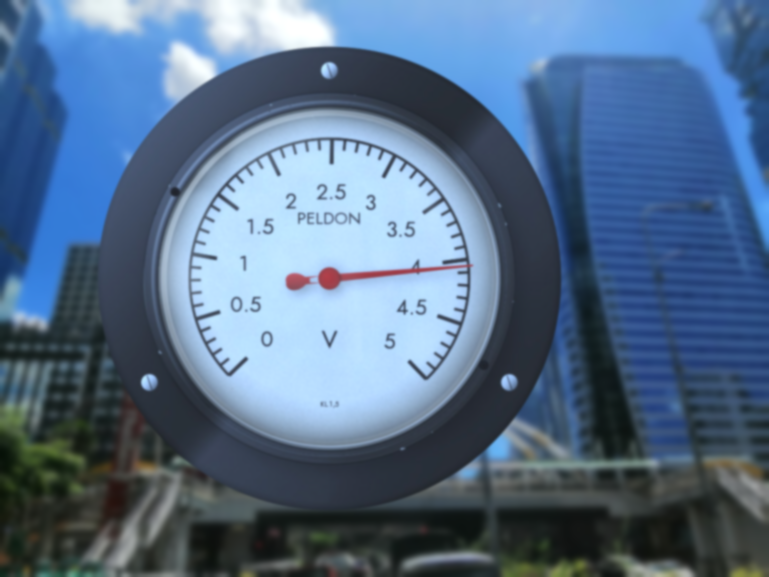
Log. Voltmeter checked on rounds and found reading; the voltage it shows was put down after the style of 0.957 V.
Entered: 4.05 V
